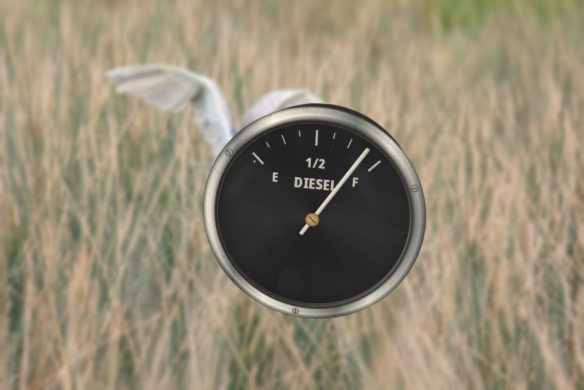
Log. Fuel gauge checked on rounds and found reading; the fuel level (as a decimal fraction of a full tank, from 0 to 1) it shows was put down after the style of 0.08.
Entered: 0.875
